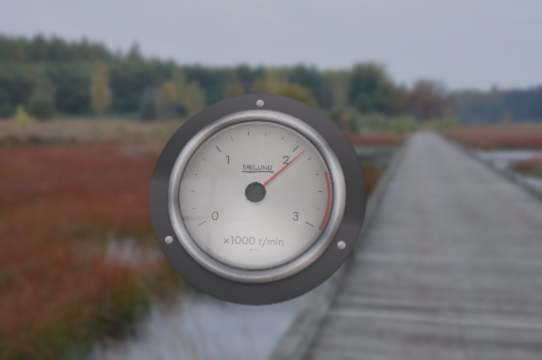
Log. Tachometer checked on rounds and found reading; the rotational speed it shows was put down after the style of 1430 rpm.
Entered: 2100 rpm
